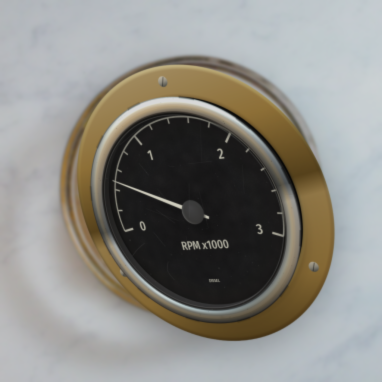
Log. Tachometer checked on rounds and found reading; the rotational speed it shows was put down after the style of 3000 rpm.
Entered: 500 rpm
